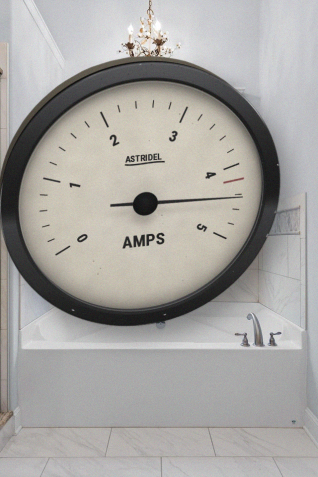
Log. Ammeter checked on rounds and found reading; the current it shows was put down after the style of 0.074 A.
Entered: 4.4 A
